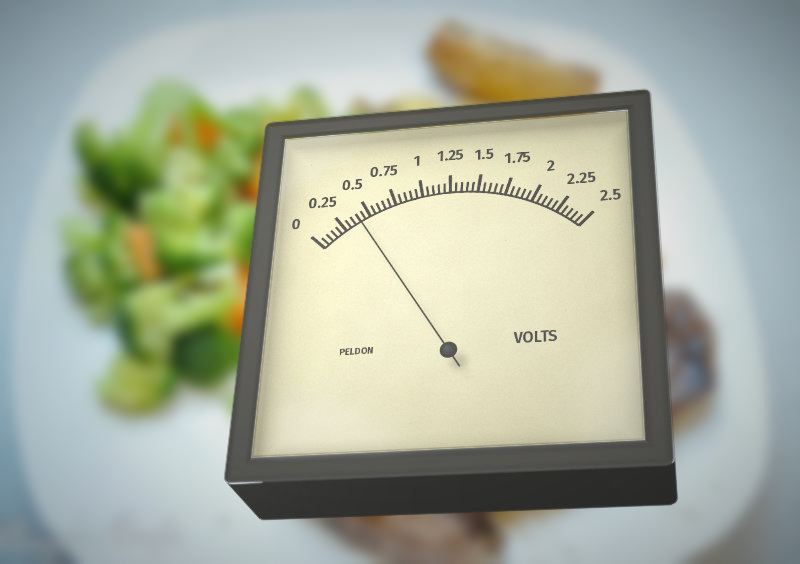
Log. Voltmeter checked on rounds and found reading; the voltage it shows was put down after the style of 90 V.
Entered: 0.4 V
